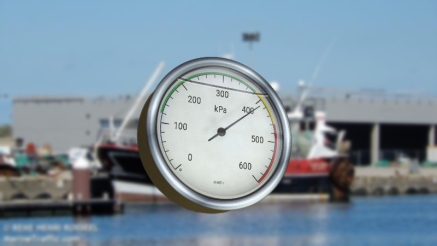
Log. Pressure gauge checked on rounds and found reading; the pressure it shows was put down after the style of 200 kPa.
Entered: 410 kPa
